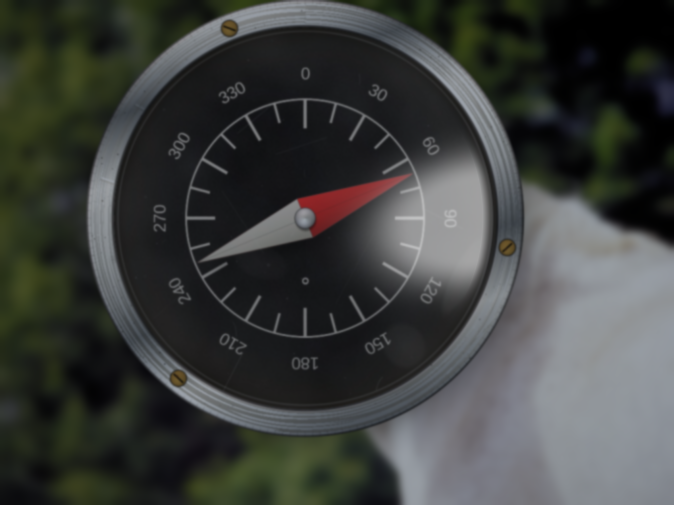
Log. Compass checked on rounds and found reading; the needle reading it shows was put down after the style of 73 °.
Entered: 67.5 °
